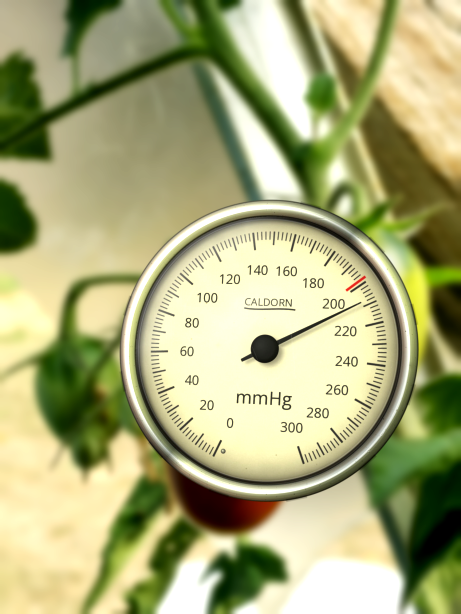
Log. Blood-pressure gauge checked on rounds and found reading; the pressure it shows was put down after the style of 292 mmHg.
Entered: 208 mmHg
